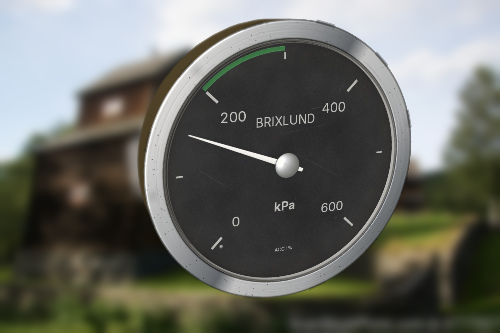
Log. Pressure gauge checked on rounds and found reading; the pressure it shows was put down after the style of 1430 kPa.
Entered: 150 kPa
